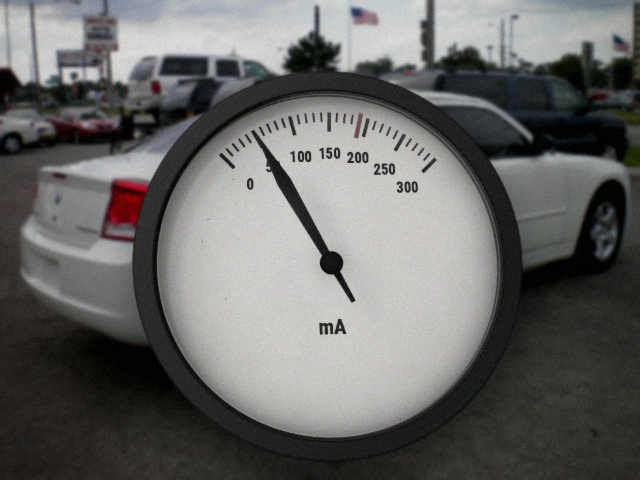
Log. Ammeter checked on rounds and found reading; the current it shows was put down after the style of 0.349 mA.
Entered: 50 mA
